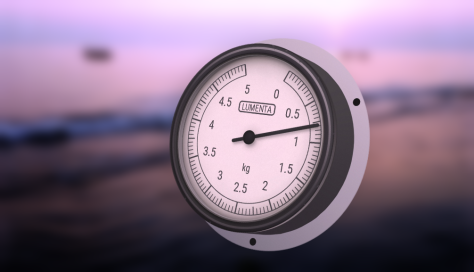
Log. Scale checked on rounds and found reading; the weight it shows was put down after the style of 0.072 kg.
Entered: 0.8 kg
